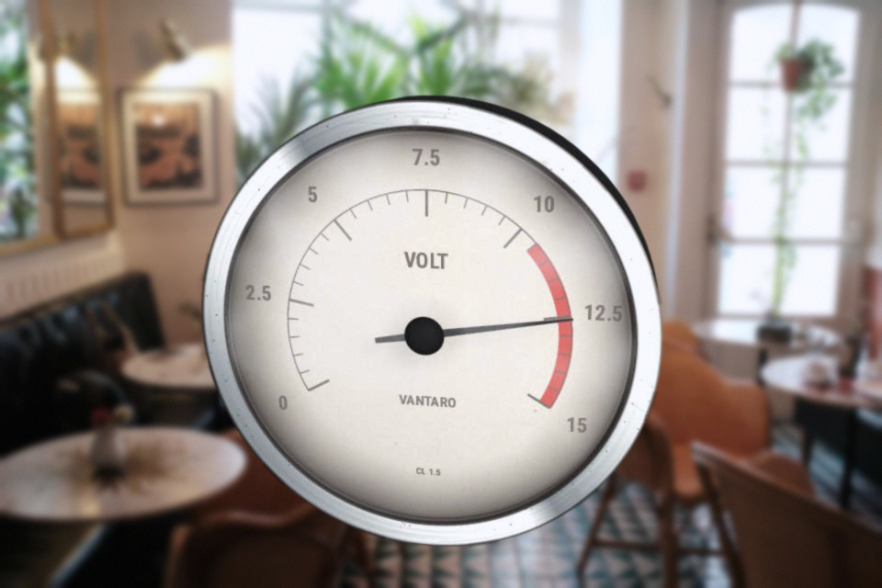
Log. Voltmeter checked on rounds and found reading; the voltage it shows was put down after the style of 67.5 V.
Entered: 12.5 V
